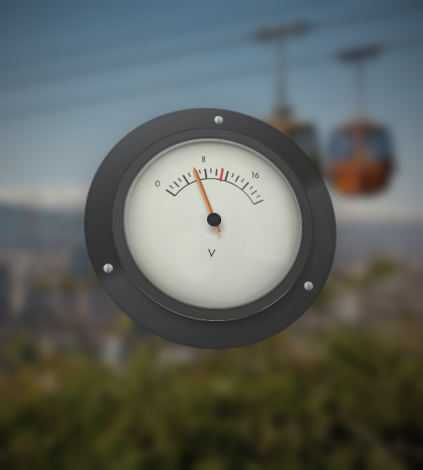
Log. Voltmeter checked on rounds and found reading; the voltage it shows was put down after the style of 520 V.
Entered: 6 V
